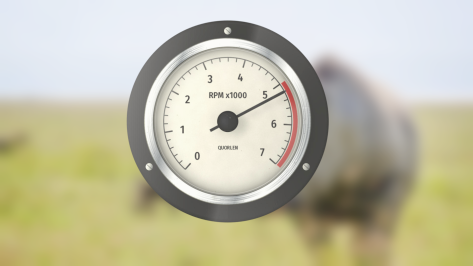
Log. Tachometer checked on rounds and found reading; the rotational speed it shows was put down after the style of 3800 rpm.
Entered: 5200 rpm
